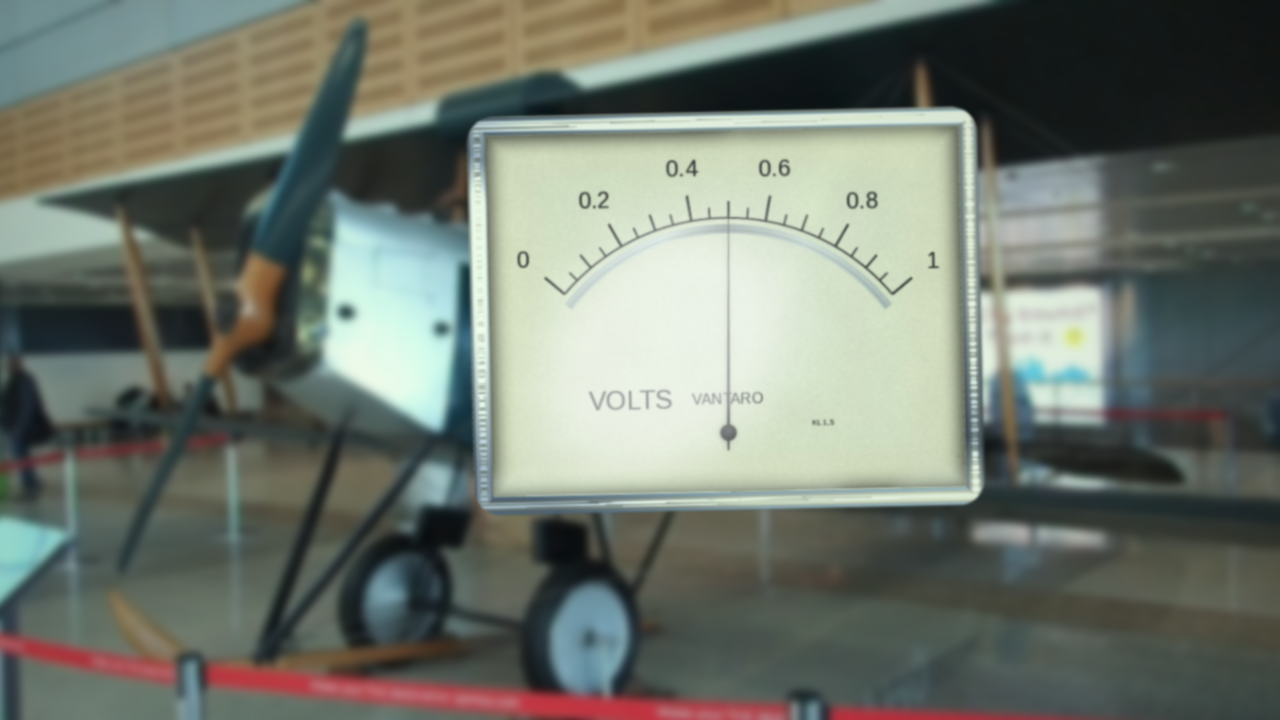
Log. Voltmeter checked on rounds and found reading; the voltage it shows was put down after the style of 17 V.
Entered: 0.5 V
